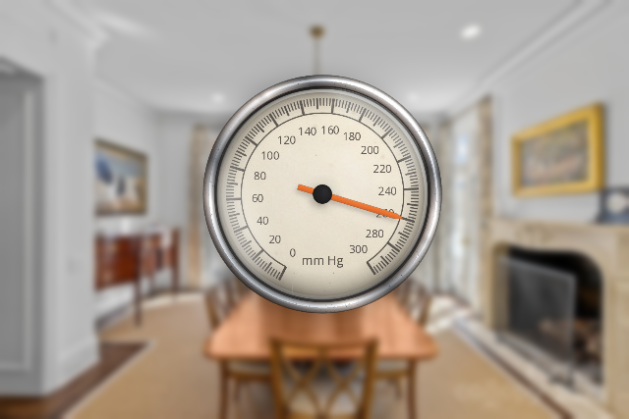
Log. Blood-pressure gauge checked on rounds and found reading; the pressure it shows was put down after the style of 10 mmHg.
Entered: 260 mmHg
